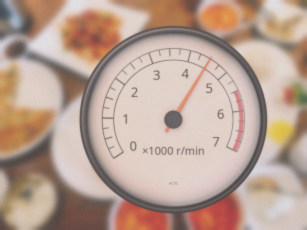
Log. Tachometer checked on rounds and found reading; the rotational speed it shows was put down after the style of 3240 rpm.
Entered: 4500 rpm
